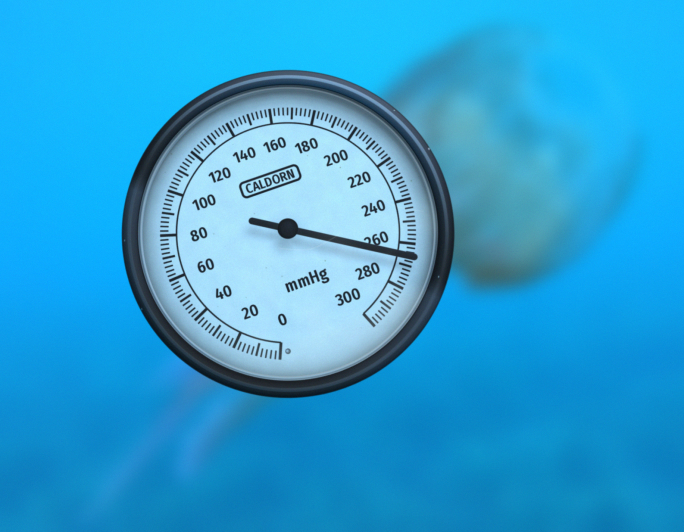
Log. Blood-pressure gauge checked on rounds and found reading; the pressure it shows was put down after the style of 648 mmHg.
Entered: 266 mmHg
